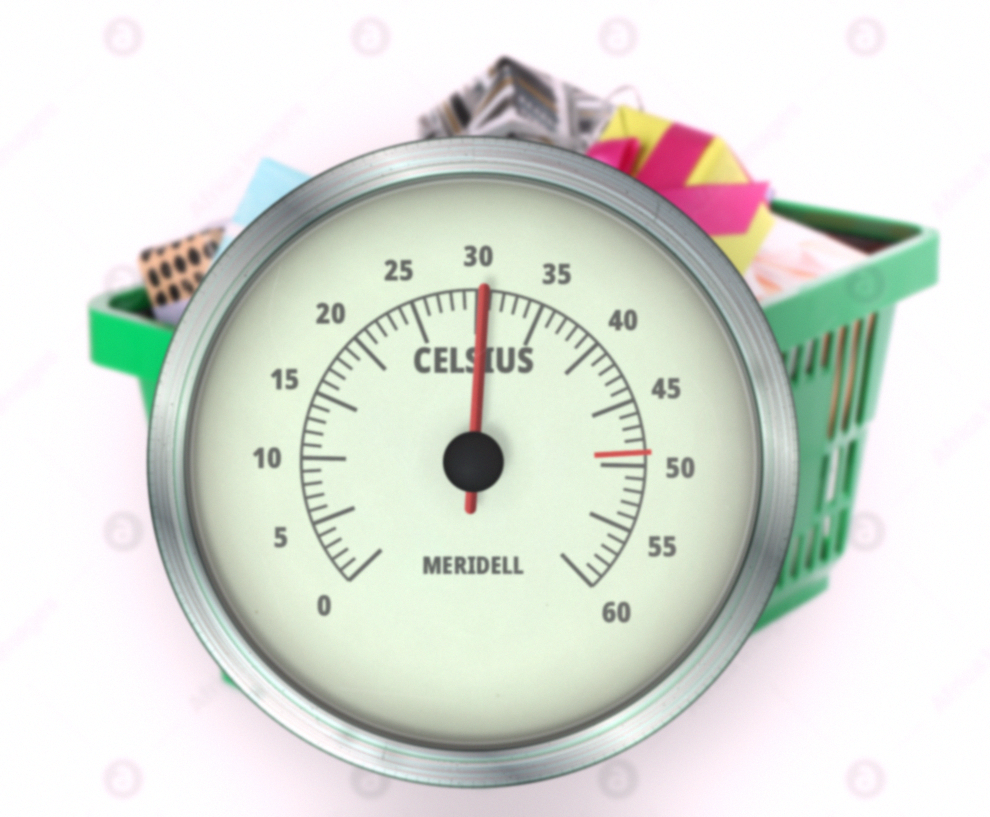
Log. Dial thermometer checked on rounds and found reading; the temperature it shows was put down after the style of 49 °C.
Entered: 30.5 °C
